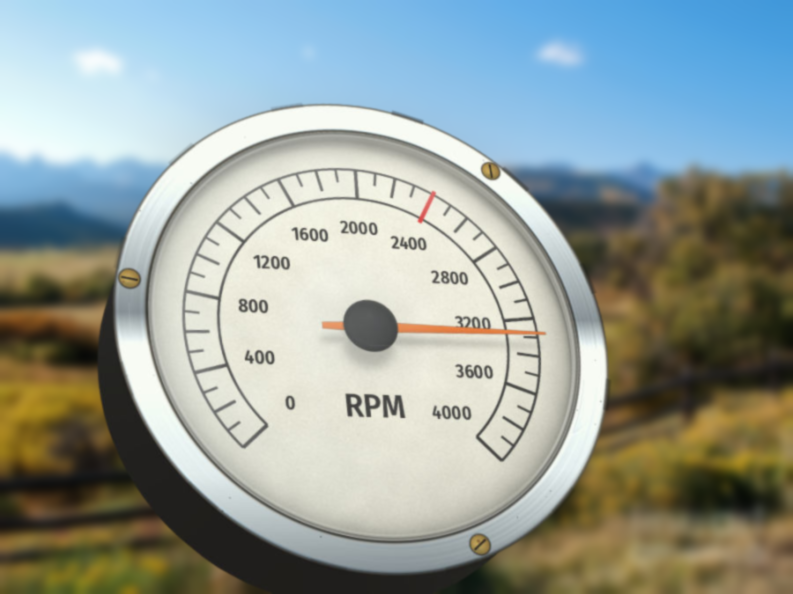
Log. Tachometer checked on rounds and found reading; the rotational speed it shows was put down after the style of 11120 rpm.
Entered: 3300 rpm
